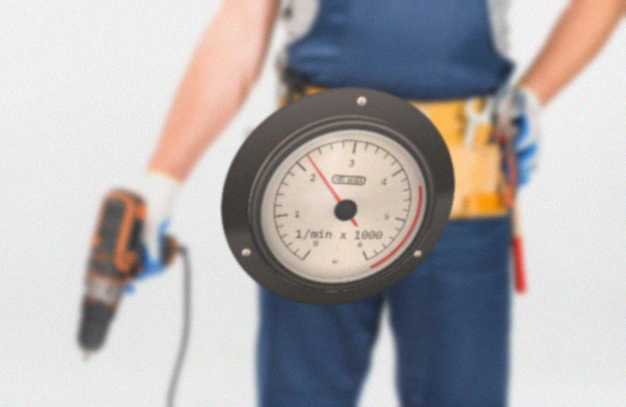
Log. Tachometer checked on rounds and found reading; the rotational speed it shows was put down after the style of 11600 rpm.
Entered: 2200 rpm
